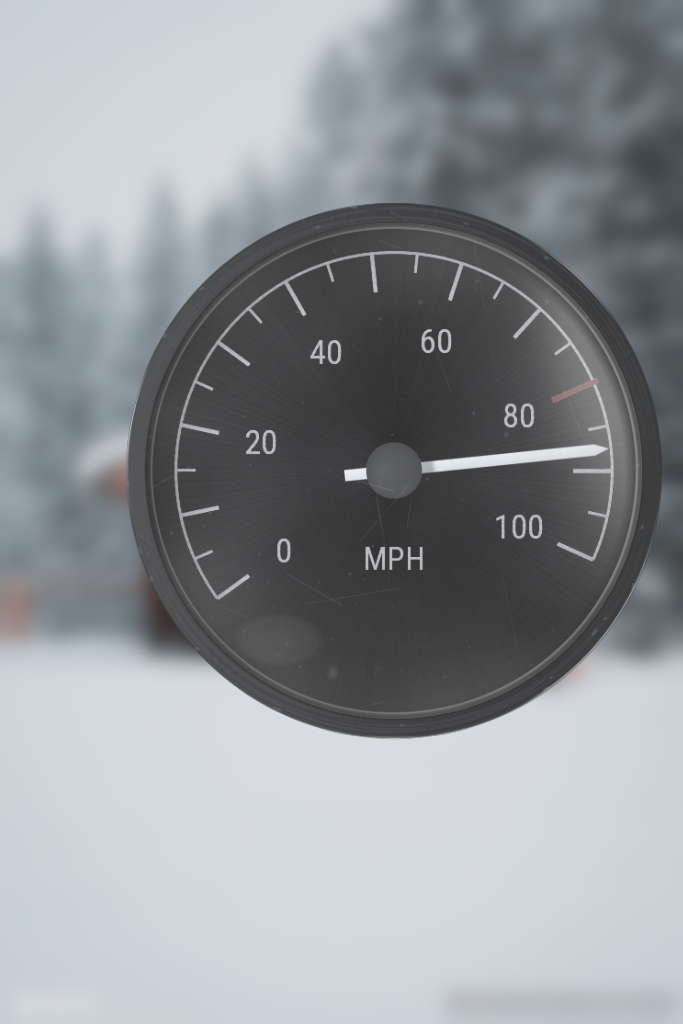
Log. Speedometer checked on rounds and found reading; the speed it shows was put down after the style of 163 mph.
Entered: 87.5 mph
